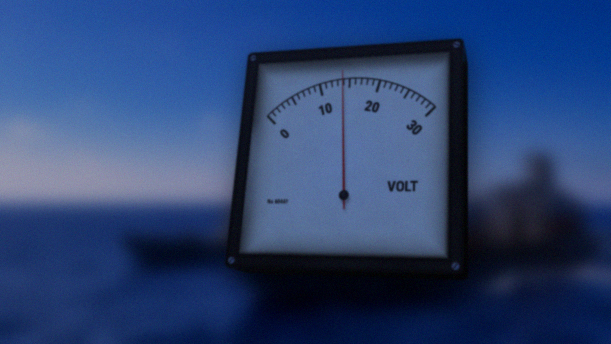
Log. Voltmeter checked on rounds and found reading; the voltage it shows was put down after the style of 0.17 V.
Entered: 14 V
